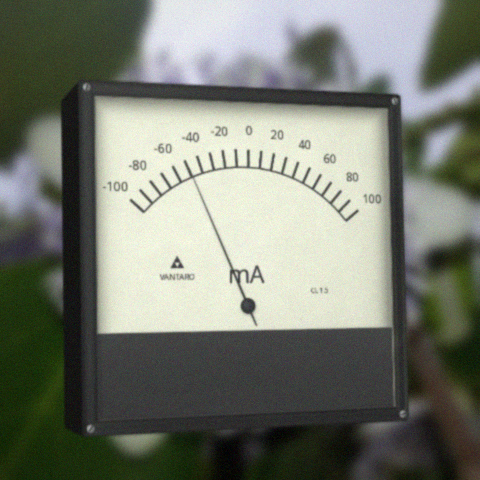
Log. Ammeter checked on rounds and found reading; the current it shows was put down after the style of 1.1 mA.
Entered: -50 mA
